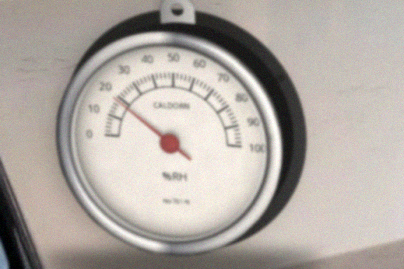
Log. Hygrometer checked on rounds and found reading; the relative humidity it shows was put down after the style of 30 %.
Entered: 20 %
